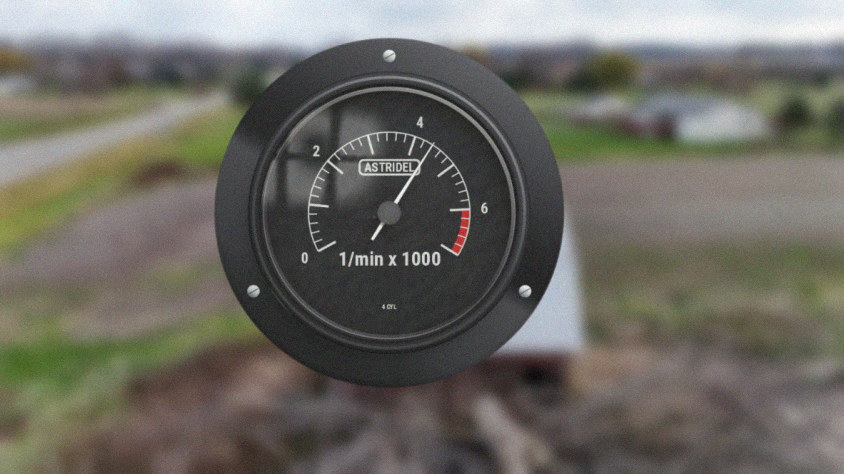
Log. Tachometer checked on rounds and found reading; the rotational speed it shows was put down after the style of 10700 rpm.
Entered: 4400 rpm
